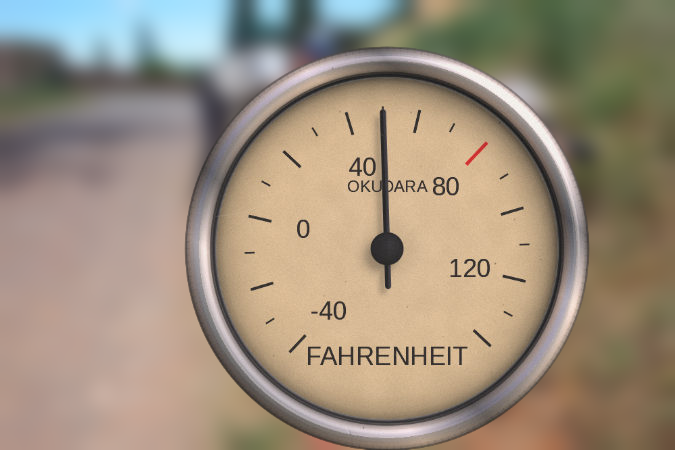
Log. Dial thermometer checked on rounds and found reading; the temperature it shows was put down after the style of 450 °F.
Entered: 50 °F
